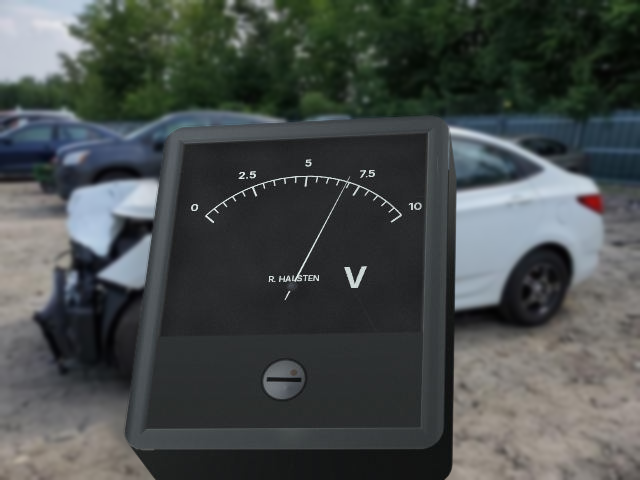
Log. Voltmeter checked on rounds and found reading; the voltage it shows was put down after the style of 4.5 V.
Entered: 7 V
